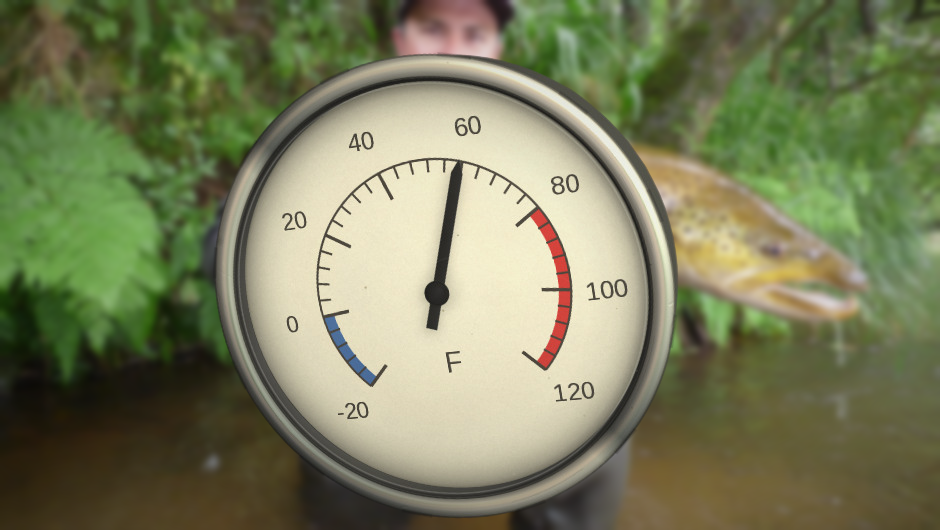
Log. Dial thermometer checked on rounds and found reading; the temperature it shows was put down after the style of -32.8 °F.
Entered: 60 °F
